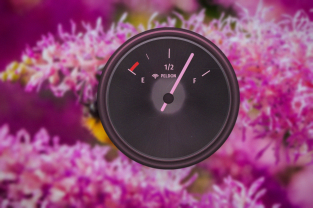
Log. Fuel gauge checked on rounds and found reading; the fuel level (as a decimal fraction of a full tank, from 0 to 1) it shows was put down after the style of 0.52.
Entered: 0.75
